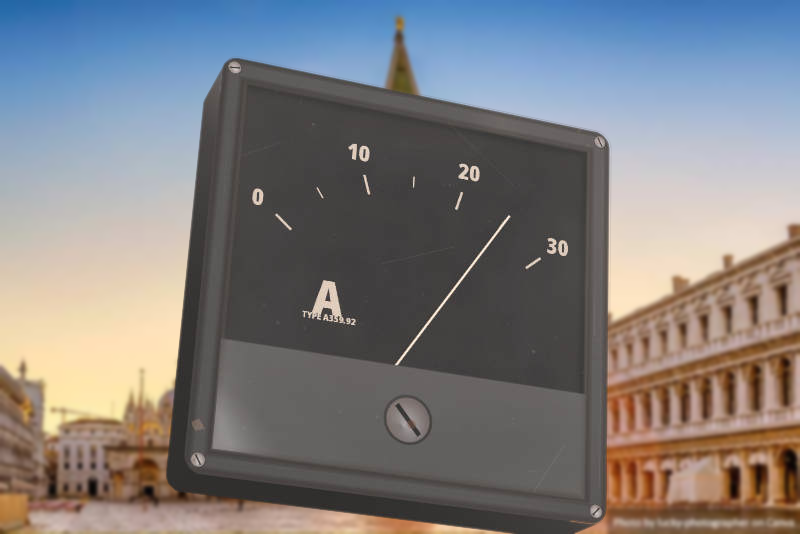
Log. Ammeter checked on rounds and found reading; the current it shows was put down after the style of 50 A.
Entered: 25 A
